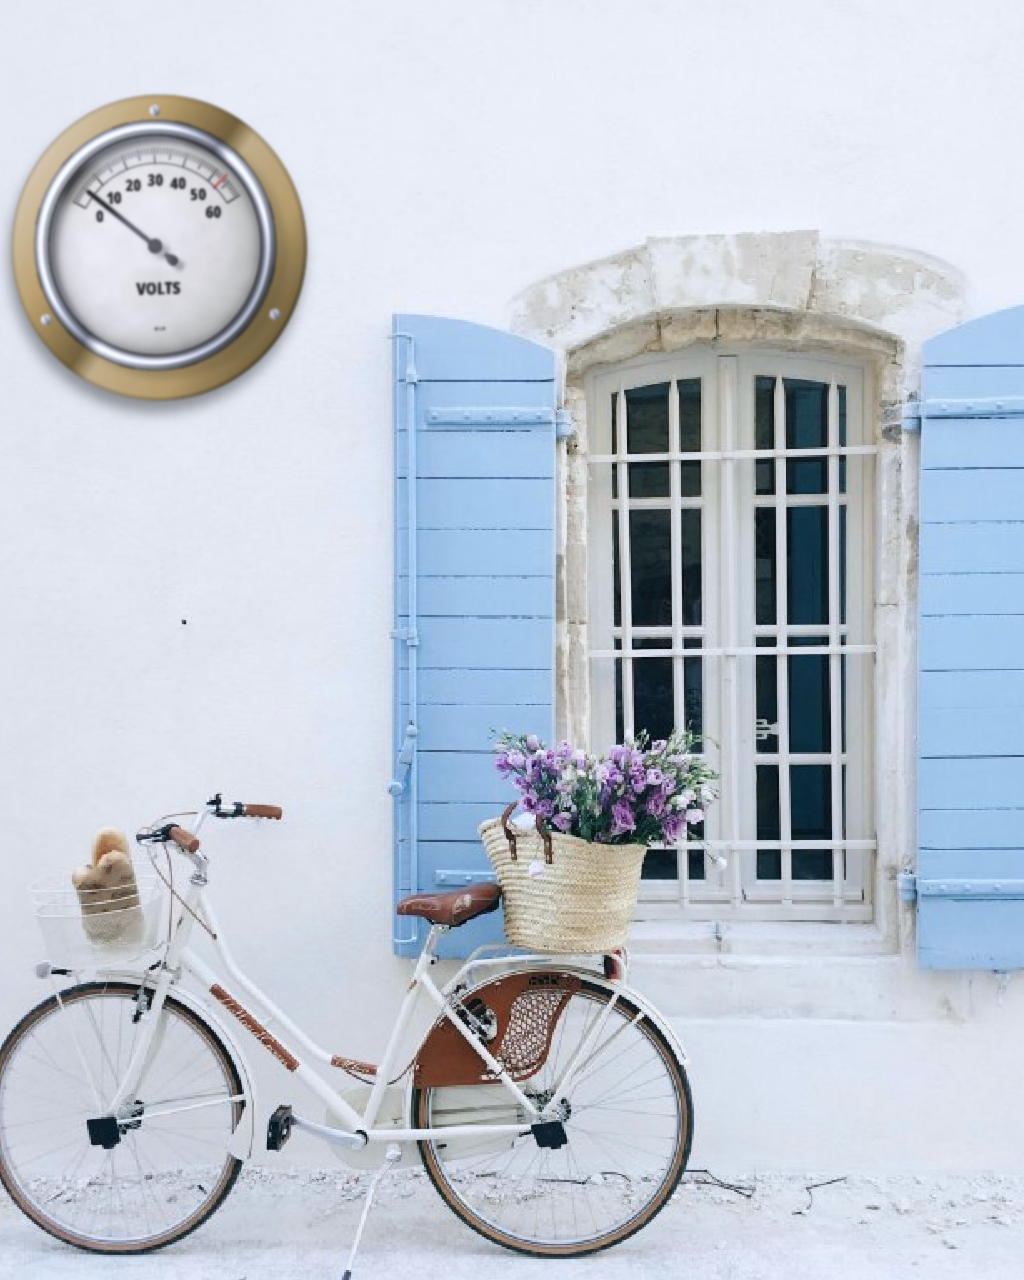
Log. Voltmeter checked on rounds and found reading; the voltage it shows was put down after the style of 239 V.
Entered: 5 V
